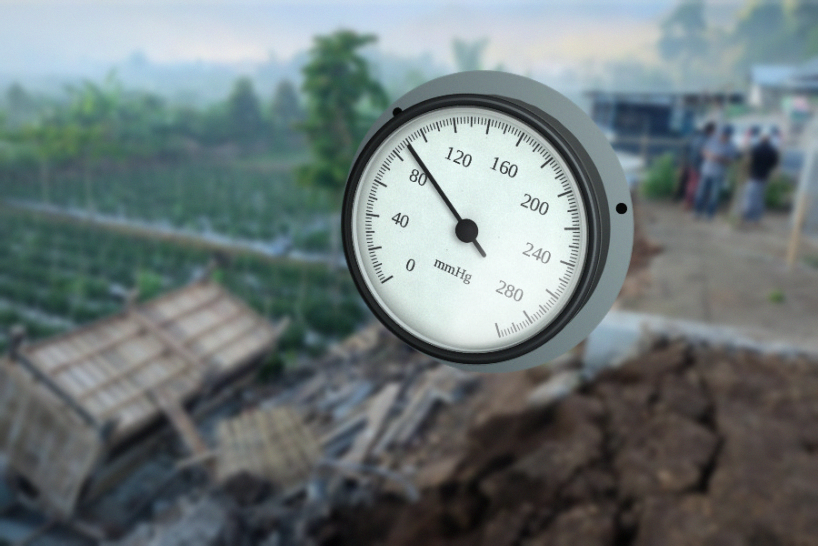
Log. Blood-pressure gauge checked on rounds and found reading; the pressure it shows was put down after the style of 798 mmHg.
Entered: 90 mmHg
